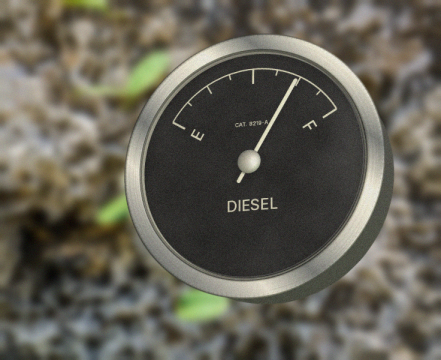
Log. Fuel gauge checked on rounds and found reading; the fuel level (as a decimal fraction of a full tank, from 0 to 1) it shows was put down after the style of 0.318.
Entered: 0.75
